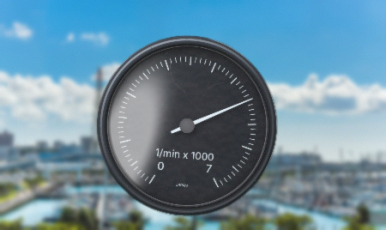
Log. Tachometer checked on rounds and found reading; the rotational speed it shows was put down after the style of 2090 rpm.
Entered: 5000 rpm
